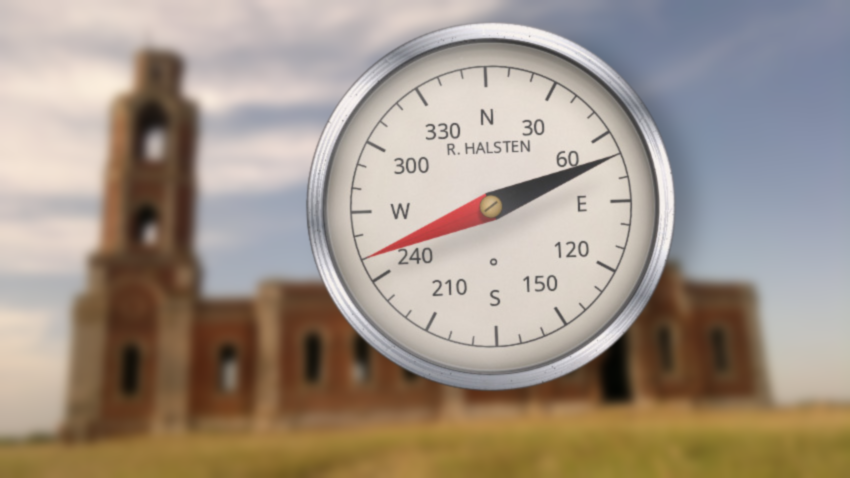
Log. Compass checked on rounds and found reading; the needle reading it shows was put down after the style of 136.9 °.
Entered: 250 °
